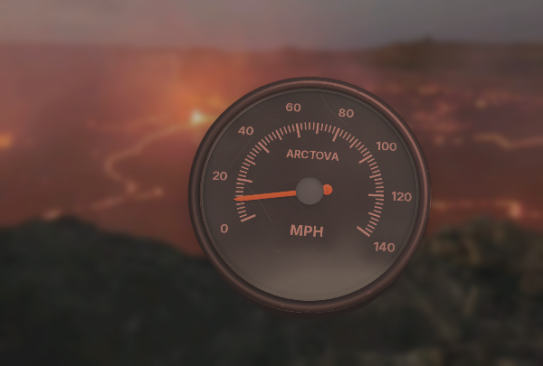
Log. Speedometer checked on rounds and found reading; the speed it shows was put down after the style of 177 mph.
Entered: 10 mph
